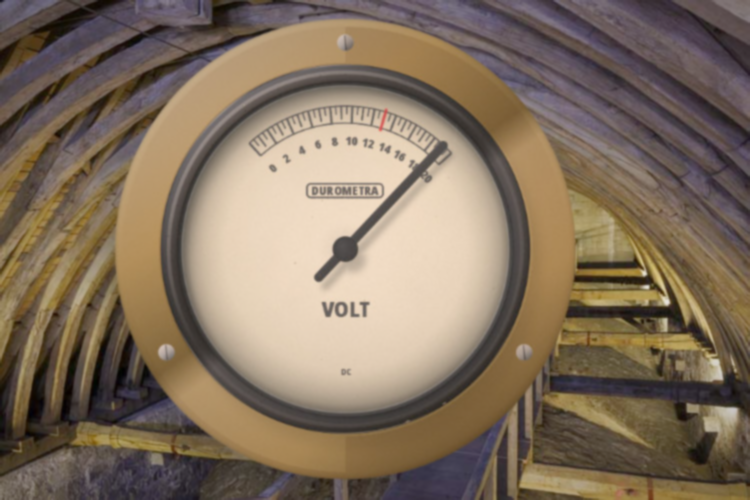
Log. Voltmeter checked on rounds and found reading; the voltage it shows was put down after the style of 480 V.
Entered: 19 V
